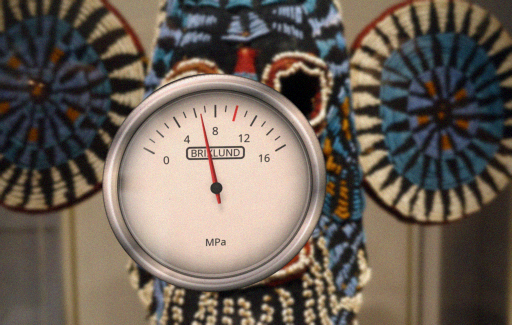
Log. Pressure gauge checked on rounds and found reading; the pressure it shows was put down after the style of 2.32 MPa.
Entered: 6.5 MPa
